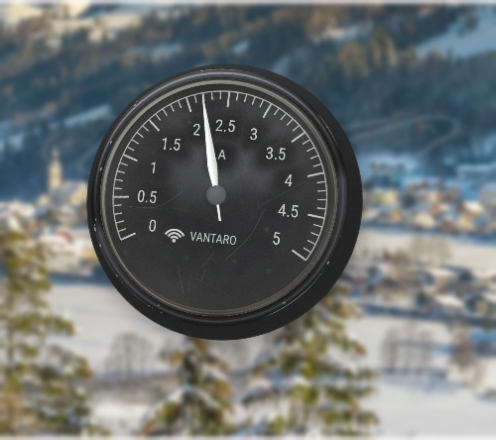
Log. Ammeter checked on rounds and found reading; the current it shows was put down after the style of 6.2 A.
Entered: 2.2 A
